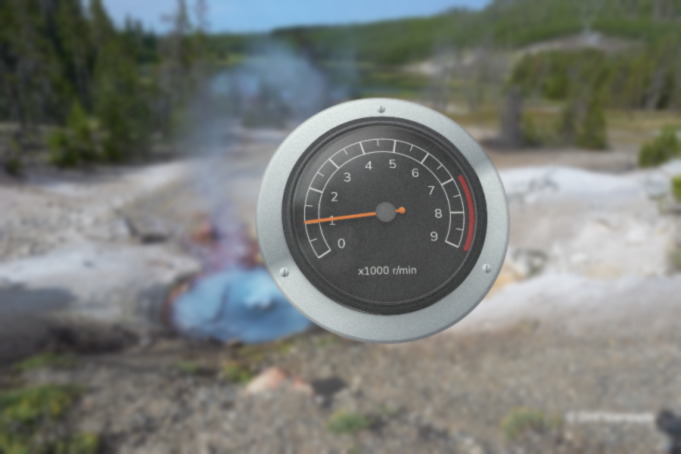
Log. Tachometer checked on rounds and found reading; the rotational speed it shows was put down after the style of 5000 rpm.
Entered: 1000 rpm
